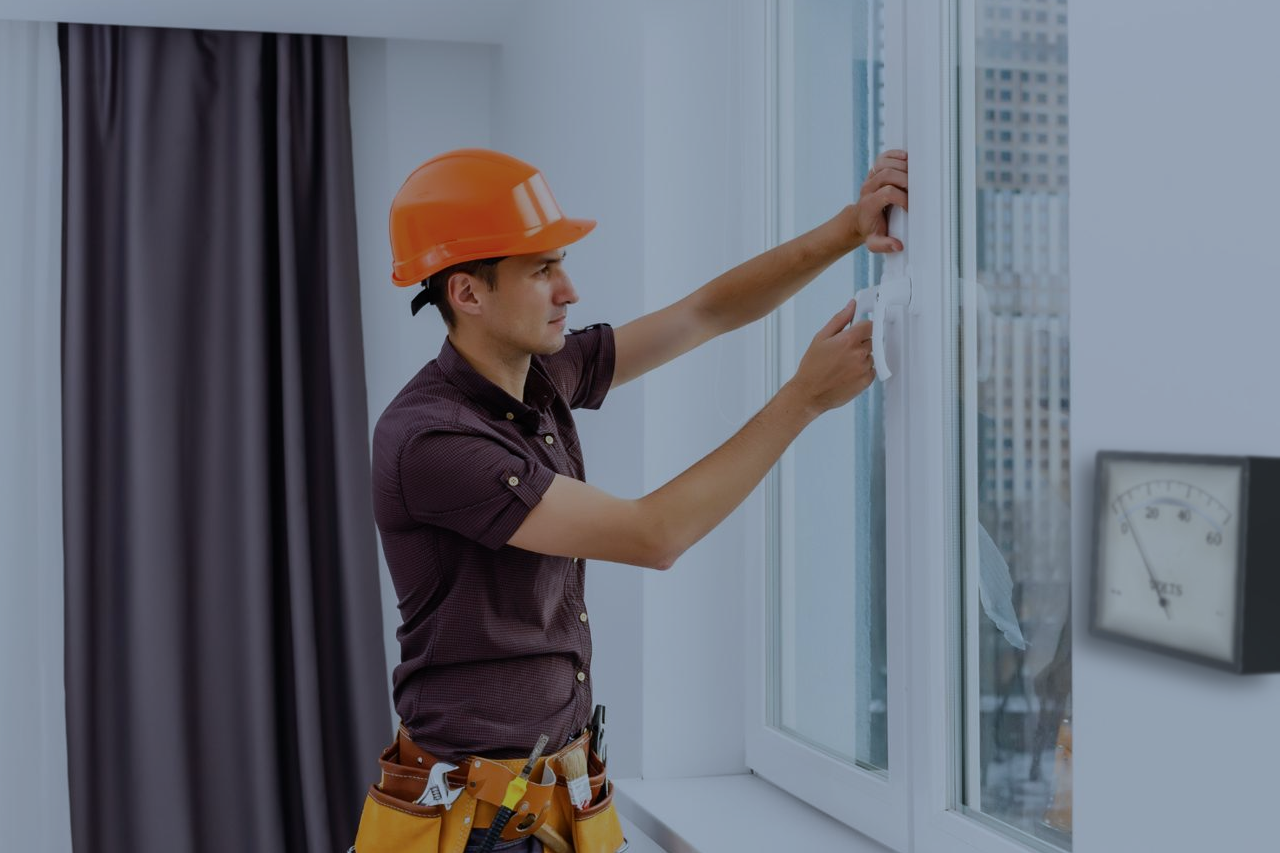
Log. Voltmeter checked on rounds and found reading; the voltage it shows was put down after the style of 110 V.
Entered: 5 V
